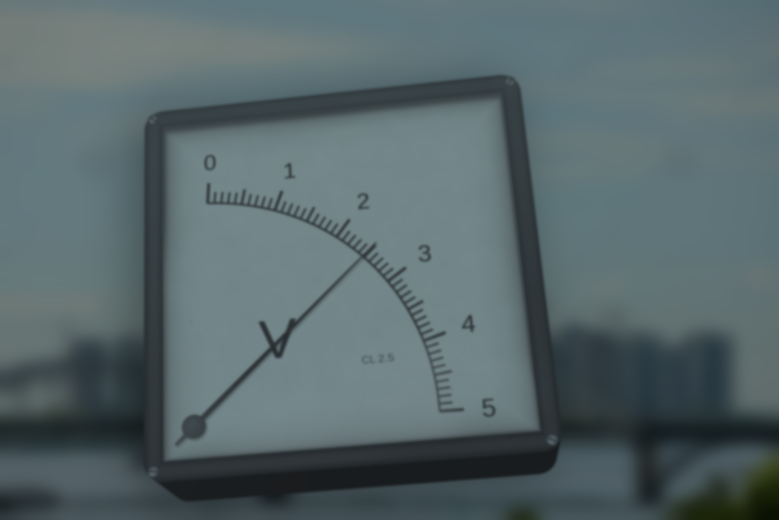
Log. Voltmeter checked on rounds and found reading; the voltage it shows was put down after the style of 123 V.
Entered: 2.5 V
